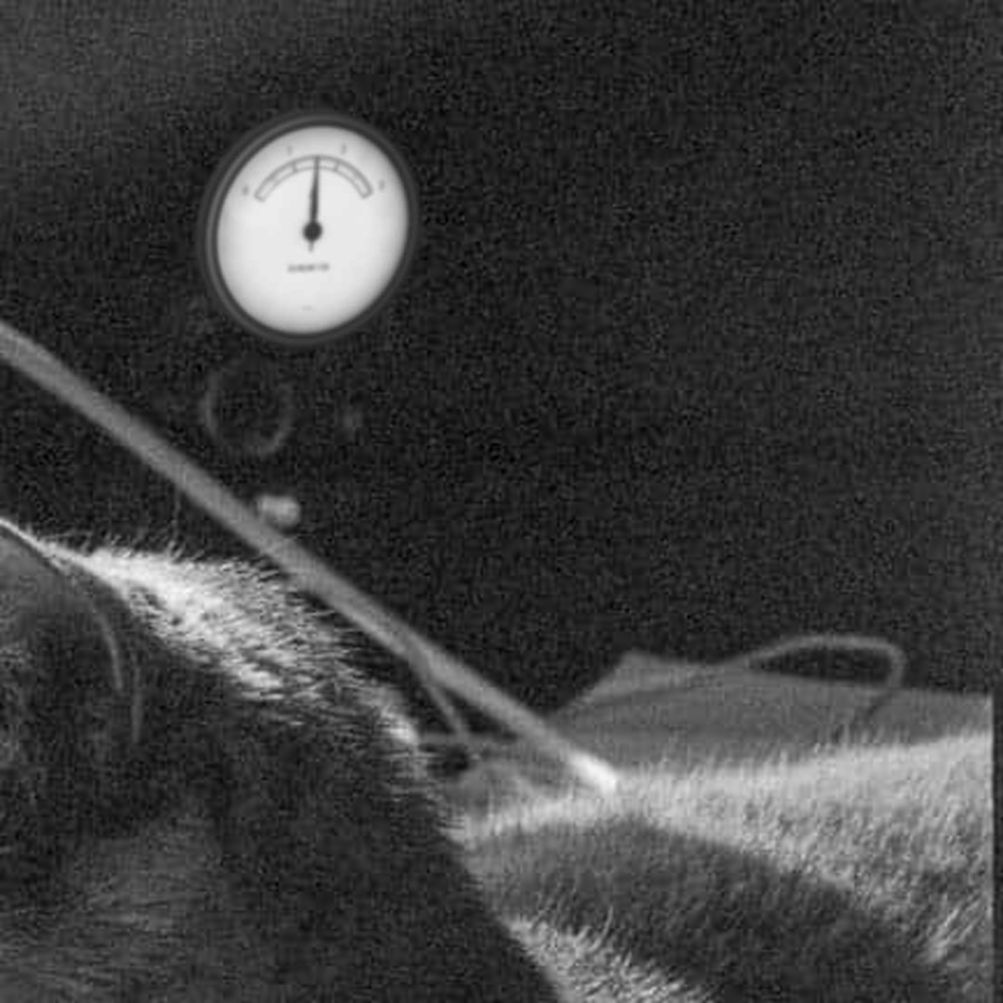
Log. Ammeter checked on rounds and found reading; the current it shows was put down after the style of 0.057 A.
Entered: 1.5 A
